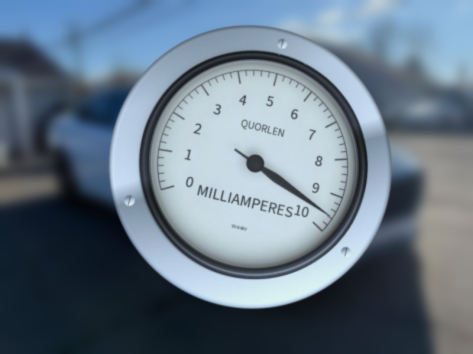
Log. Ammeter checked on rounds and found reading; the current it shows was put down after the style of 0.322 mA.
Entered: 9.6 mA
